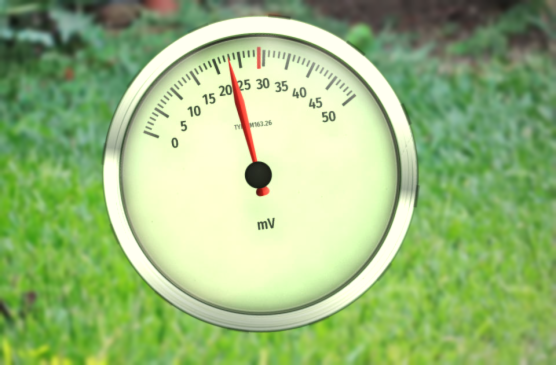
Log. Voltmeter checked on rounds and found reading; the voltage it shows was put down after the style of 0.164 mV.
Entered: 23 mV
